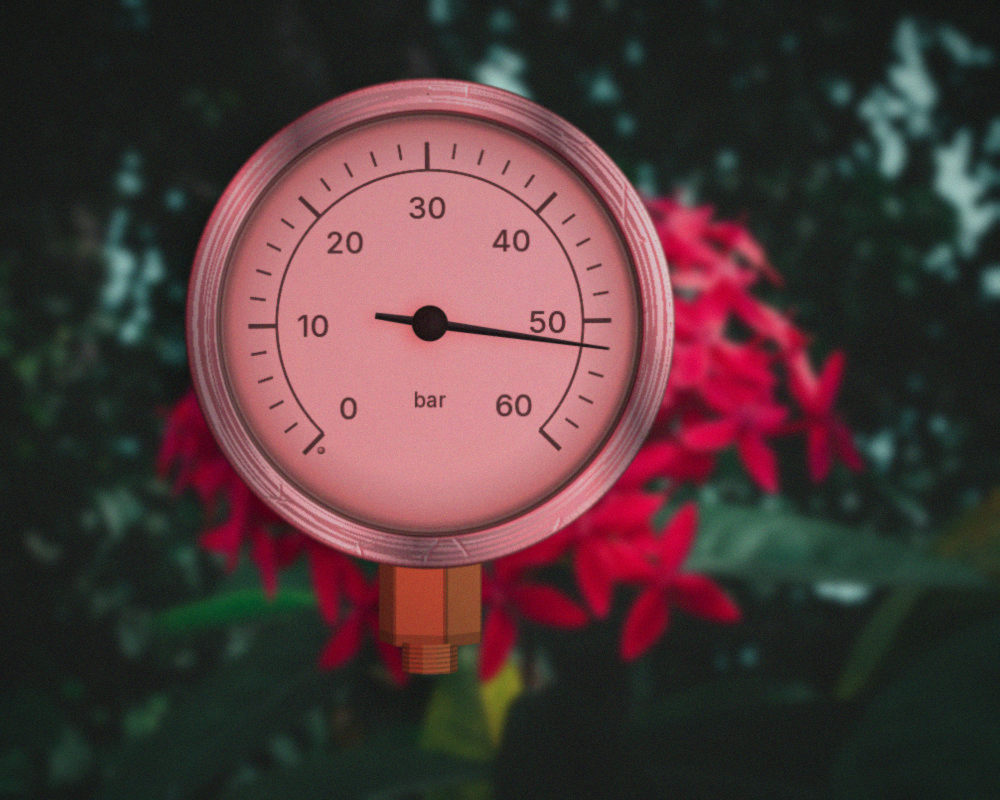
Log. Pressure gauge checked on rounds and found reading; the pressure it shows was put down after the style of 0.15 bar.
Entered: 52 bar
